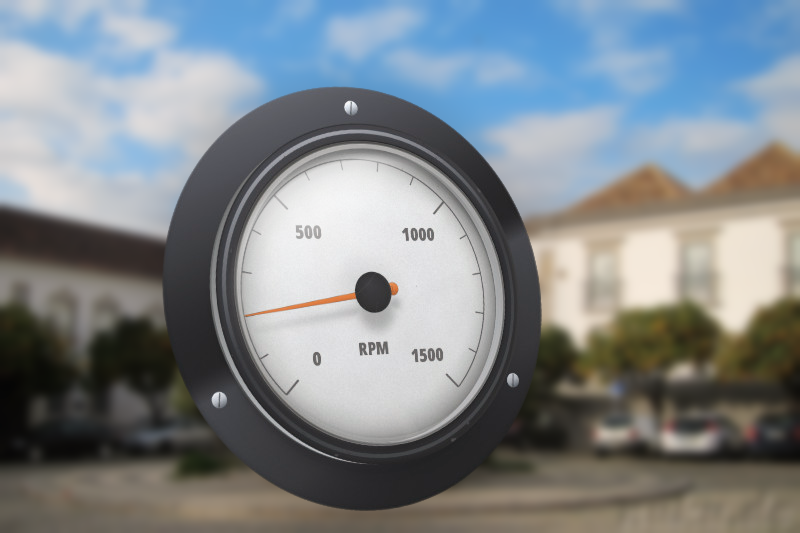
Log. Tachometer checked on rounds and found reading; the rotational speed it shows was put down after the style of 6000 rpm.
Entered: 200 rpm
